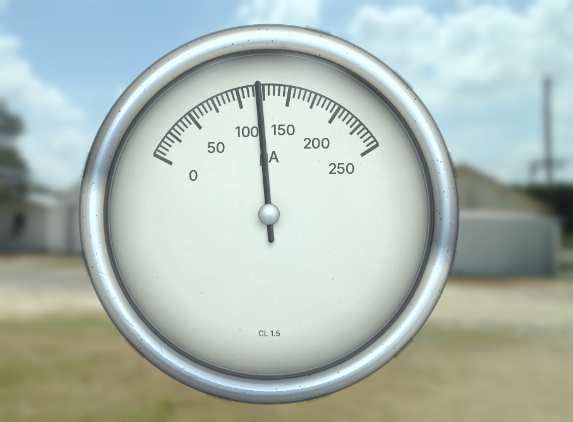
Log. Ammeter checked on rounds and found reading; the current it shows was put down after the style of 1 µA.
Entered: 120 µA
